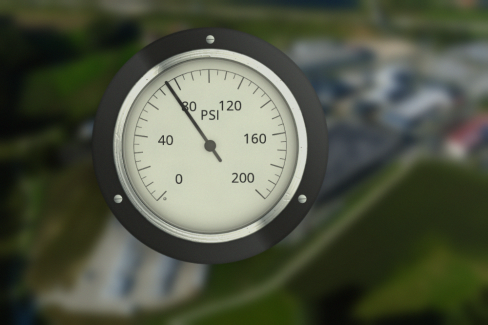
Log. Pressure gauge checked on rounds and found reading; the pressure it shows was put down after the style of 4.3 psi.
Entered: 75 psi
